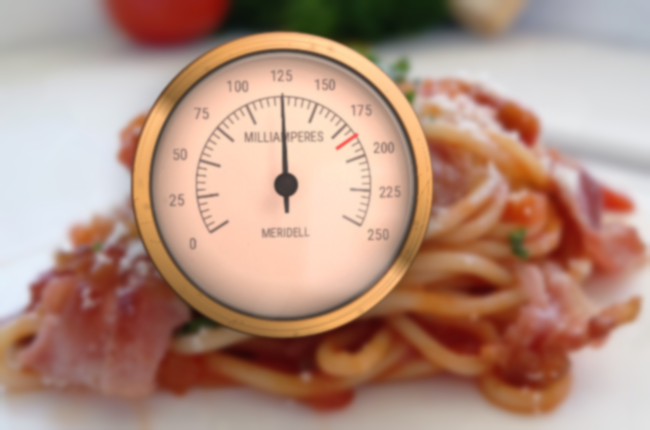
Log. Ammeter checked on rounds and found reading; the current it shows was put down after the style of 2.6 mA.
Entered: 125 mA
